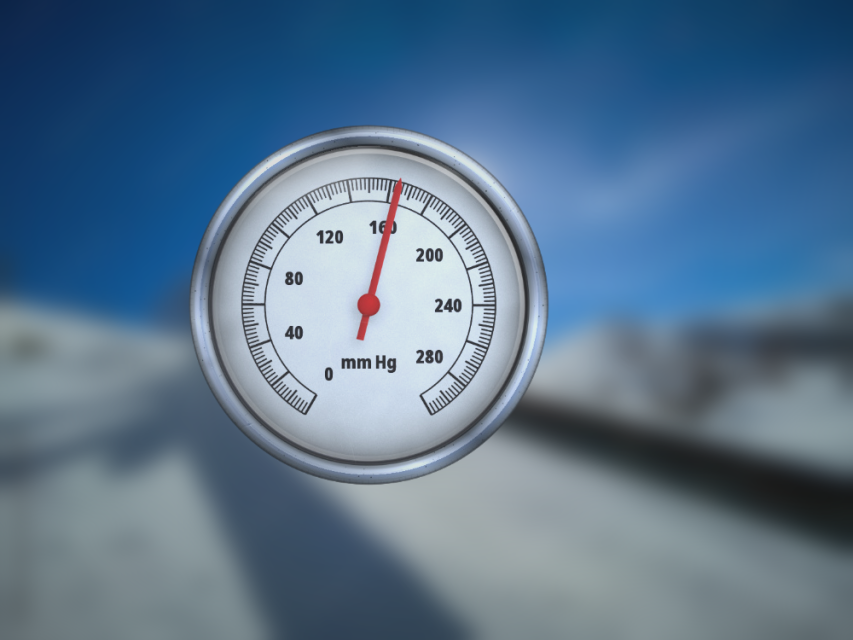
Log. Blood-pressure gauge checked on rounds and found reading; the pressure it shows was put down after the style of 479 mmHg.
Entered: 164 mmHg
